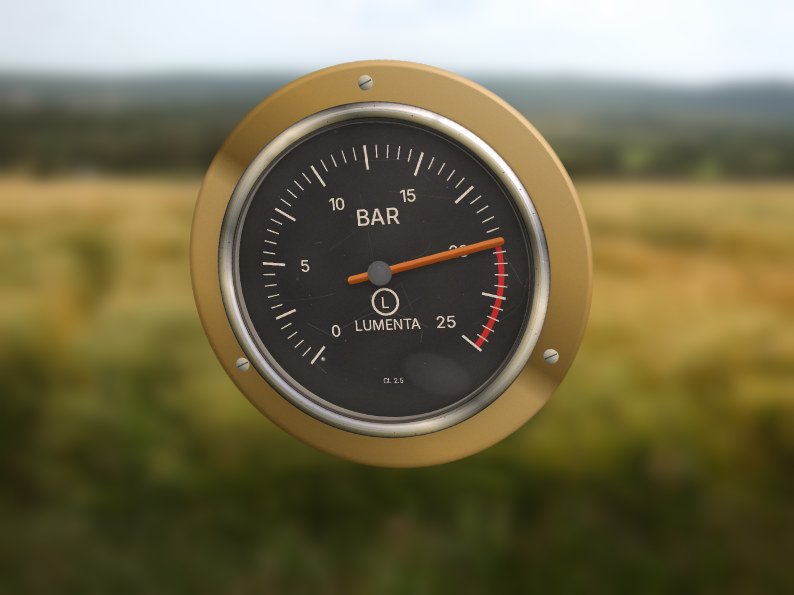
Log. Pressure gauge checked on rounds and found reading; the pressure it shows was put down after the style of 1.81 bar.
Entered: 20 bar
